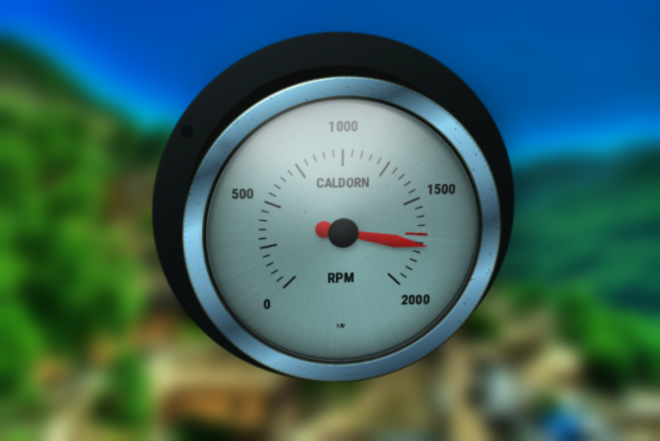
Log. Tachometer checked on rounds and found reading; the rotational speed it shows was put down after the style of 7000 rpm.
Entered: 1750 rpm
